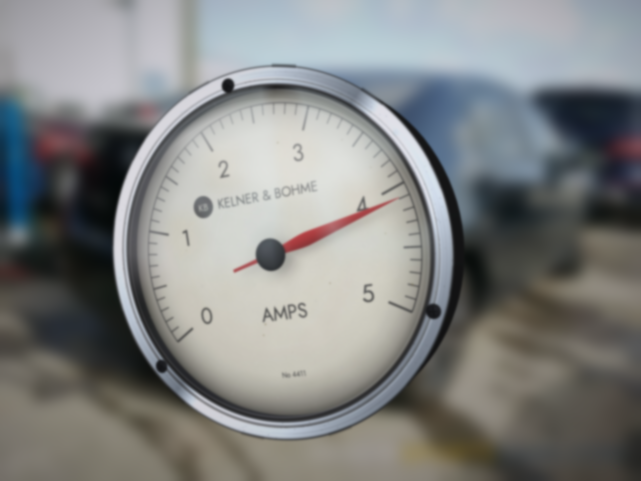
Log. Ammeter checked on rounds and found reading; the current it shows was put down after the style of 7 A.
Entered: 4.1 A
